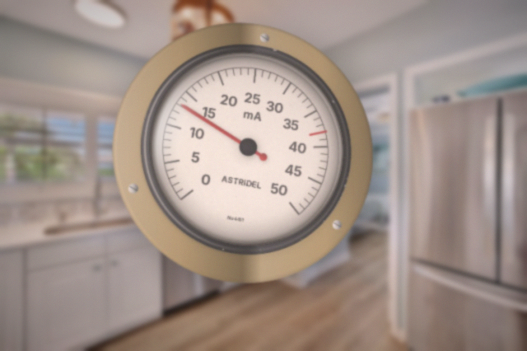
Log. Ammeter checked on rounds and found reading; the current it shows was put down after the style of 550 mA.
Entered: 13 mA
